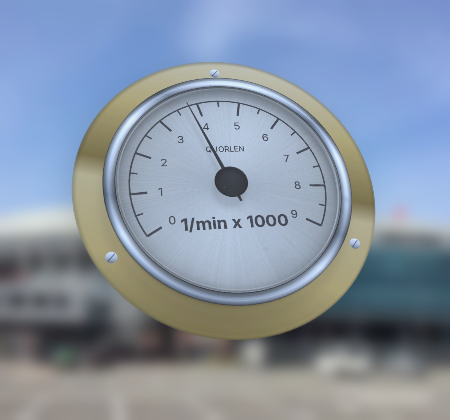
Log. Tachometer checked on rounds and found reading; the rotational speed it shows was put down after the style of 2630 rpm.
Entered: 3750 rpm
